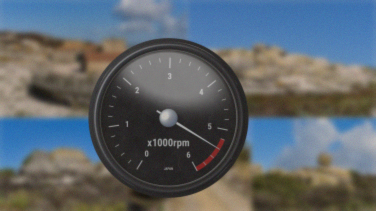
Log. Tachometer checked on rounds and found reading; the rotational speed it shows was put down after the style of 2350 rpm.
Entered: 5400 rpm
